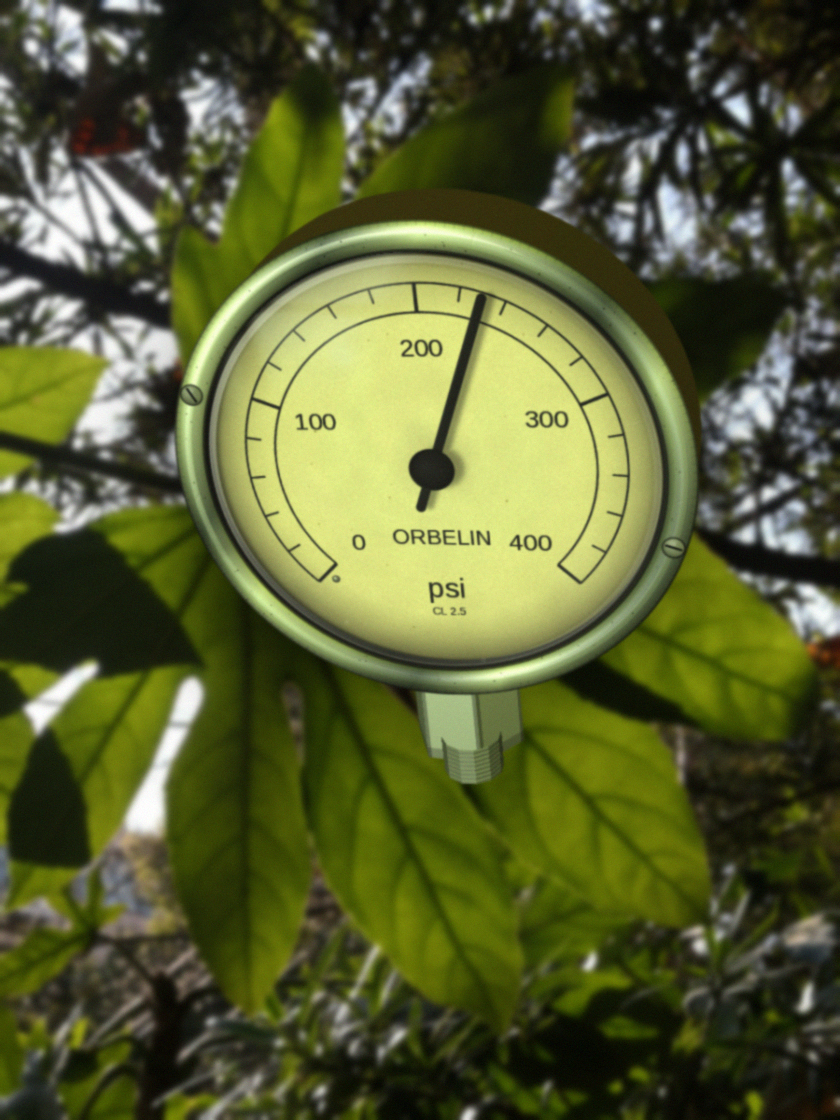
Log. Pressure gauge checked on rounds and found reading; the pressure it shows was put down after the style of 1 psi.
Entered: 230 psi
